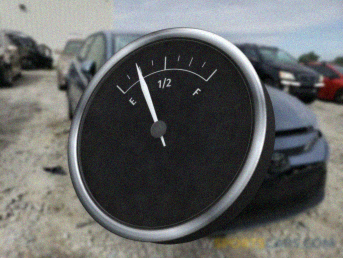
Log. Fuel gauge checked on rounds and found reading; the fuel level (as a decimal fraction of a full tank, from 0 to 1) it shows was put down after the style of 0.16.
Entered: 0.25
